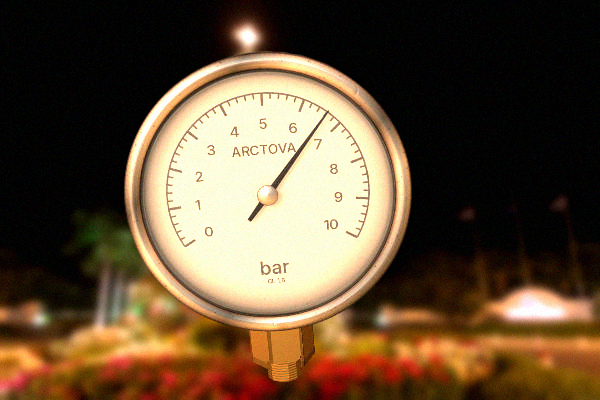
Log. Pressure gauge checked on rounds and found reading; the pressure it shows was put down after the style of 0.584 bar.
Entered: 6.6 bar
